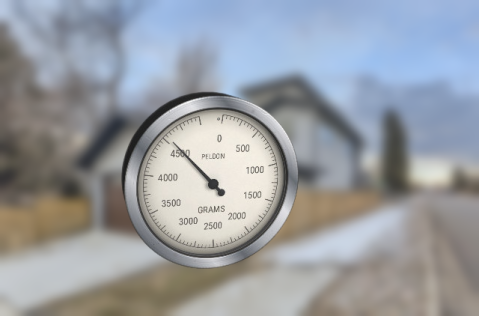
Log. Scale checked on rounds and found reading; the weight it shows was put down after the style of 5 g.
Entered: 4550 g
